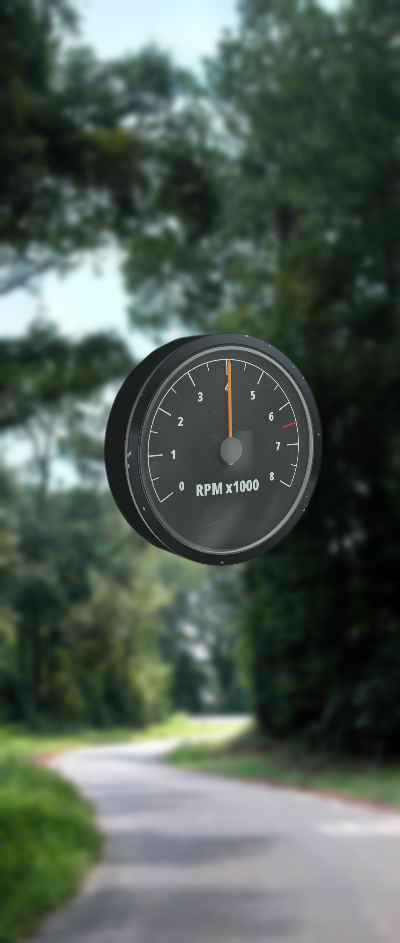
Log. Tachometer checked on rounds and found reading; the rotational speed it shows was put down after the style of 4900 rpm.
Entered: 4000 rpm
